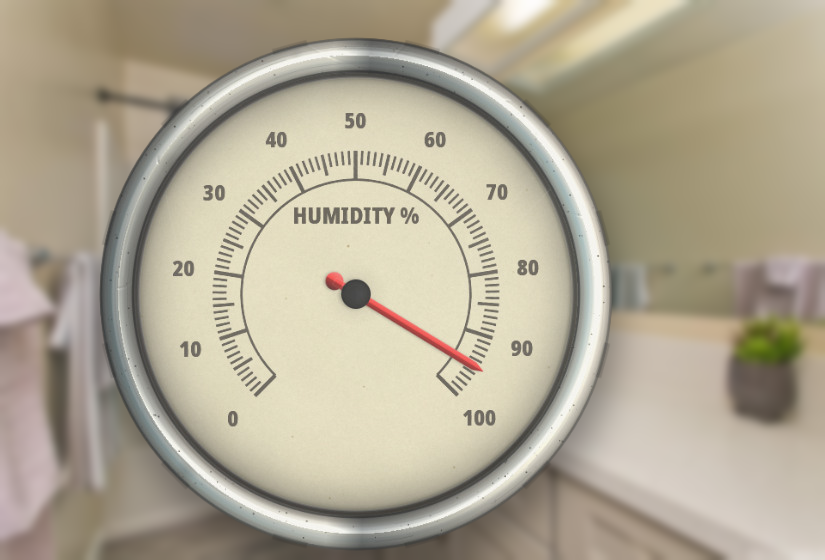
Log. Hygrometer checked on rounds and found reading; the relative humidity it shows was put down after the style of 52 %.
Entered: 95 %
